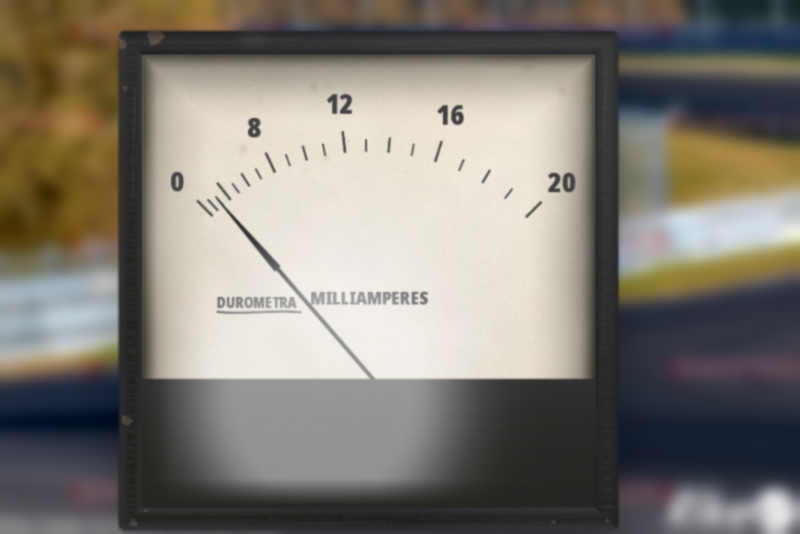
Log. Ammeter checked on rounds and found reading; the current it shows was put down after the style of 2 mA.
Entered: 3 mA
